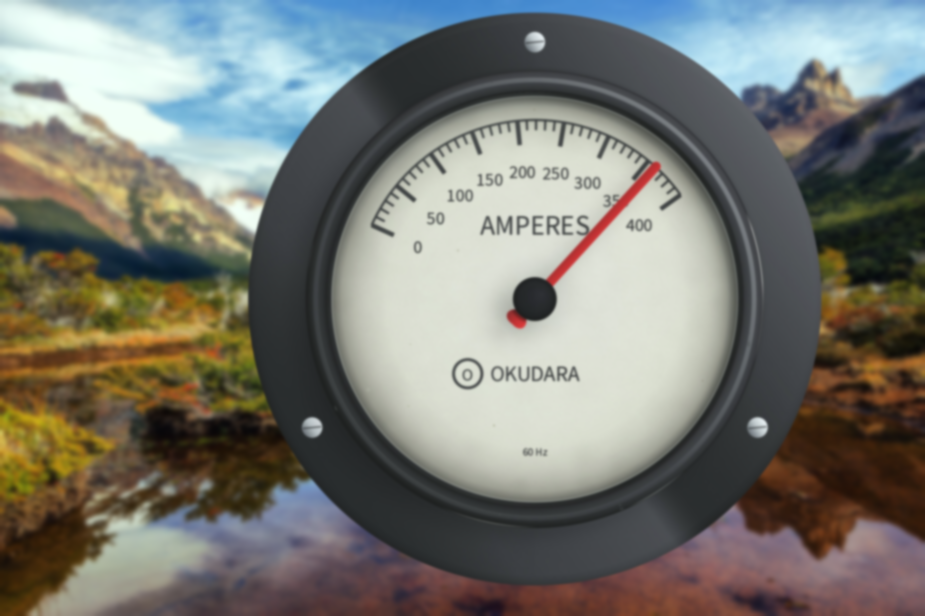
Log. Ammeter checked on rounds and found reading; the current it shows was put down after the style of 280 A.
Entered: 360 A
